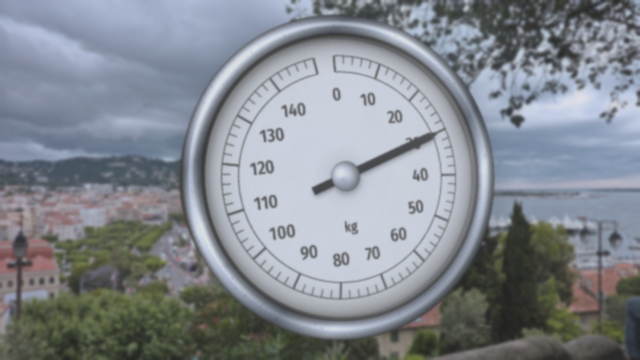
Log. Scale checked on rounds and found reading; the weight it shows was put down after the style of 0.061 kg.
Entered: 30 kg
